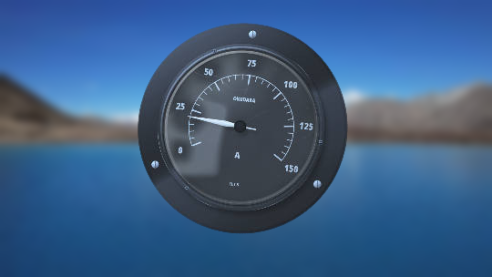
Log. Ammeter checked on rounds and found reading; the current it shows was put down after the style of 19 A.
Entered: 20 A
